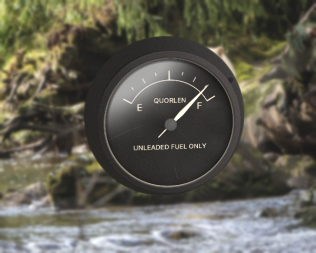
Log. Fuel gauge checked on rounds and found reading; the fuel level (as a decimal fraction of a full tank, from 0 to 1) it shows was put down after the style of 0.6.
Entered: 0.875
